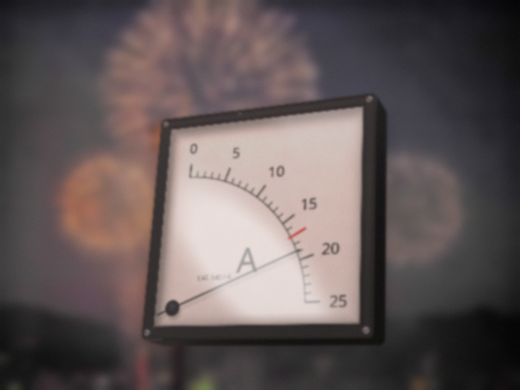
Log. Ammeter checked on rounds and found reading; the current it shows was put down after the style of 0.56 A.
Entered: 19 A
